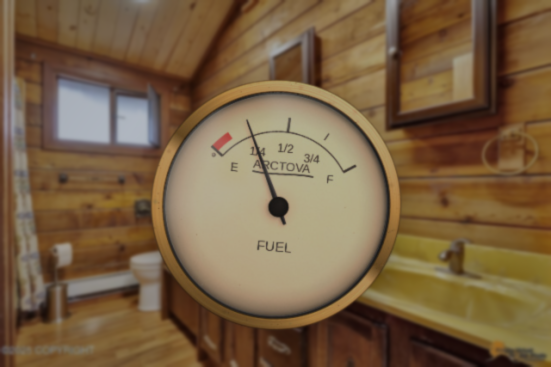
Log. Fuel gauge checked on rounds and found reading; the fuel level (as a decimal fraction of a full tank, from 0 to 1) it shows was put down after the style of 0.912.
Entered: 0.25
